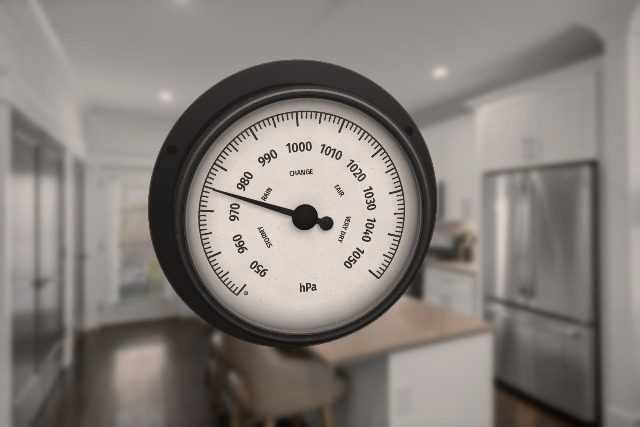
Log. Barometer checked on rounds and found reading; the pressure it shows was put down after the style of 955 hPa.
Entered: 975 hPa
